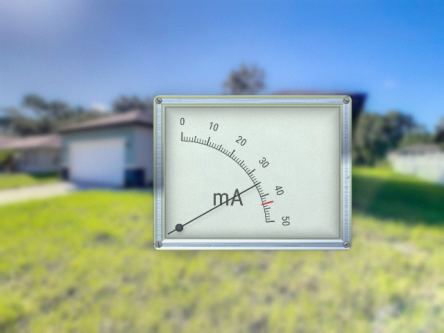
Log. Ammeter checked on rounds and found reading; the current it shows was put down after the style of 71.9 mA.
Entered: 35 mA
